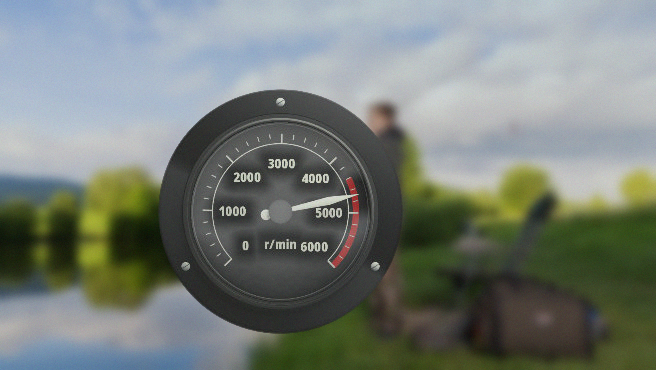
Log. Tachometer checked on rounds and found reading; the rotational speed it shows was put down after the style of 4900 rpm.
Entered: 4700 rpm
